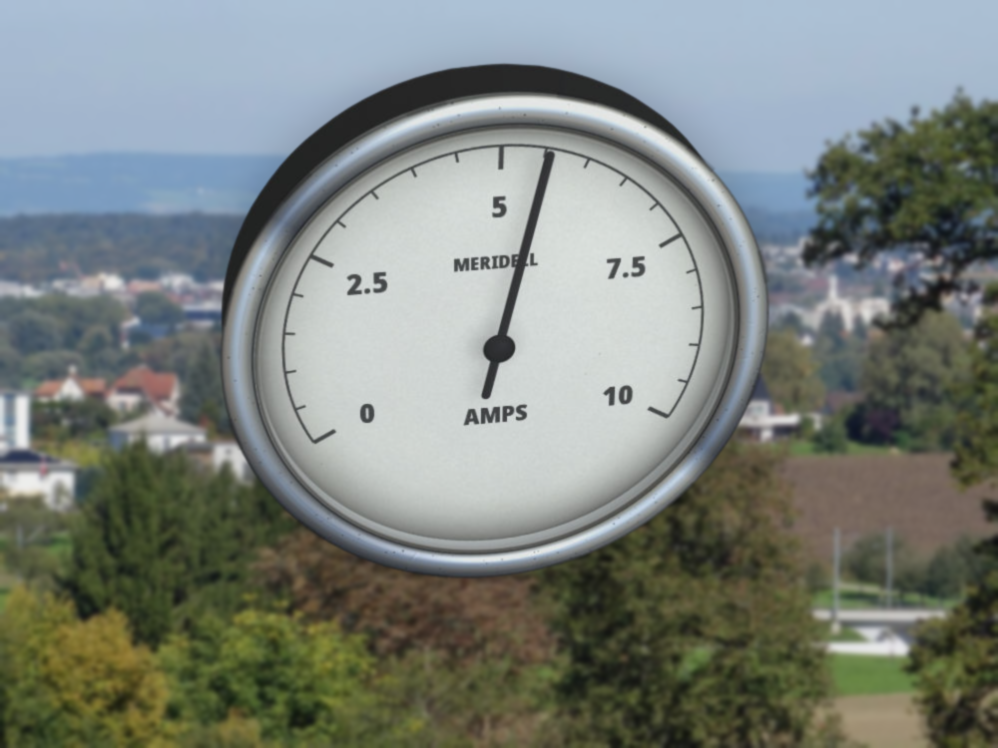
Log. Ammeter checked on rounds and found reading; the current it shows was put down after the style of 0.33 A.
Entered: 5.5 A
